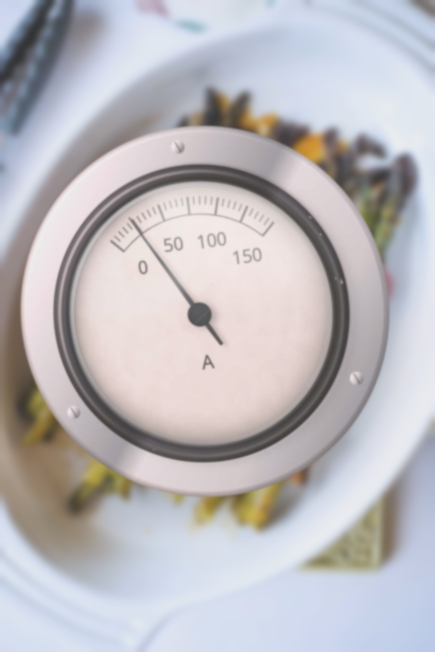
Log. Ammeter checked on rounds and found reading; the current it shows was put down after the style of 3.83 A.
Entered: 25 A
